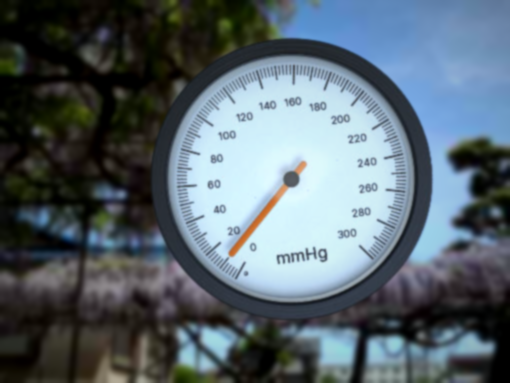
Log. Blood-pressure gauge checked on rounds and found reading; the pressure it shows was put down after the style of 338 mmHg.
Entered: 10 mmHg
